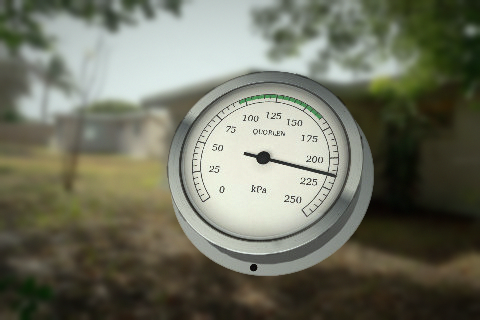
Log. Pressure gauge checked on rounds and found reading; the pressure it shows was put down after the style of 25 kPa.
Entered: 215 kPa
